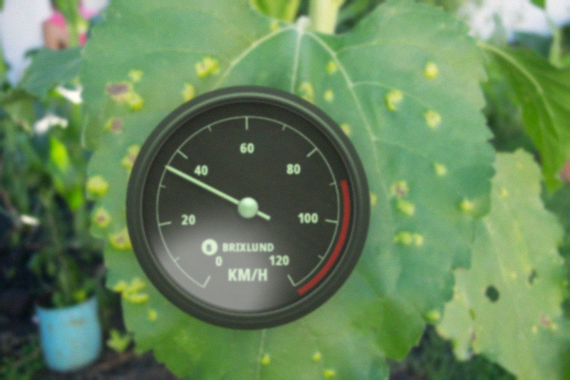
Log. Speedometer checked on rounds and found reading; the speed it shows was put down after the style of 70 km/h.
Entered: 35 km/h
